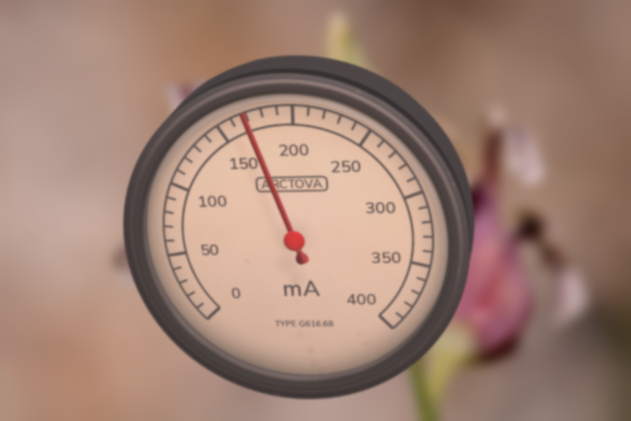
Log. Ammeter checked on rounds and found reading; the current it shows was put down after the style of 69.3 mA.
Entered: 170 mA
